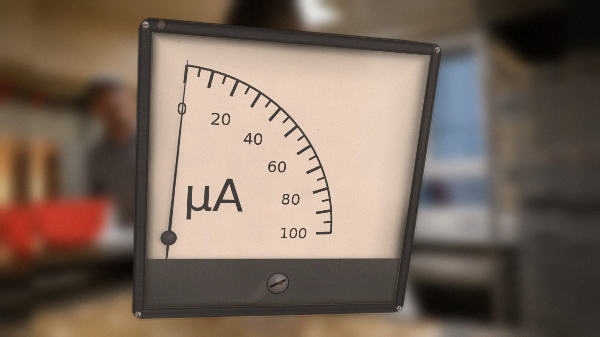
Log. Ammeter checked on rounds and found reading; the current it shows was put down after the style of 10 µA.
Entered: 0 µA
